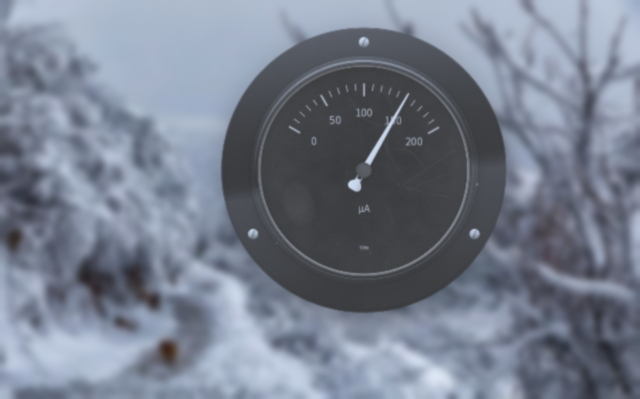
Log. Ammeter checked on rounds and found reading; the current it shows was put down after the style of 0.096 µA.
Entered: 150 µA
